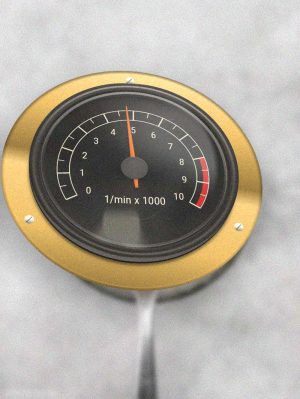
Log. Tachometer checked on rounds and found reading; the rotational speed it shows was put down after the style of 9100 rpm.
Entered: 4750 rpm
